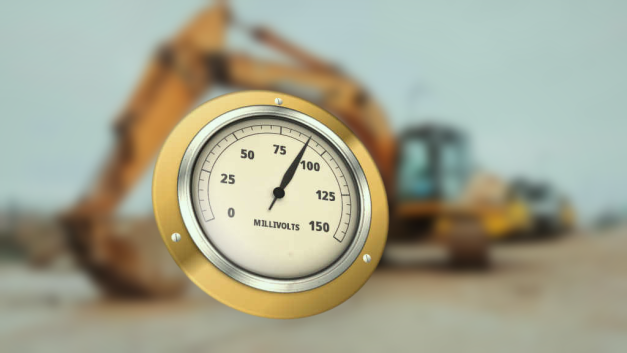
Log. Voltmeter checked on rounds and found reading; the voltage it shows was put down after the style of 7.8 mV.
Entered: 90 mV
